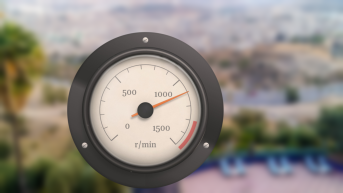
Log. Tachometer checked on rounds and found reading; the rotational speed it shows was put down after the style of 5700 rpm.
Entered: 1100 rpm
